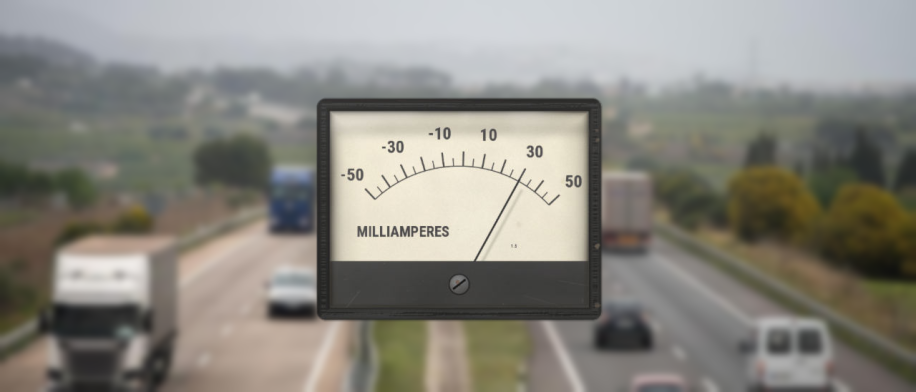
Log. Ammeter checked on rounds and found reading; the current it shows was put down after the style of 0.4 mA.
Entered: 30 mA
